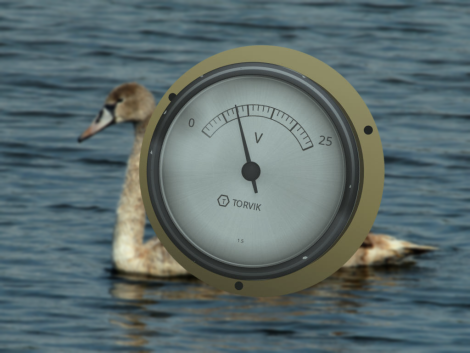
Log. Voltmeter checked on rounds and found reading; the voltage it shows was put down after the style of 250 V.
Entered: 8 V
